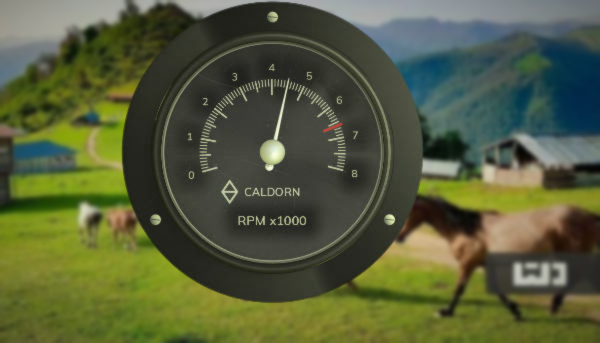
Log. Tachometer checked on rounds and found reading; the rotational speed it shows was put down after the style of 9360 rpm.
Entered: 4500 rpm
